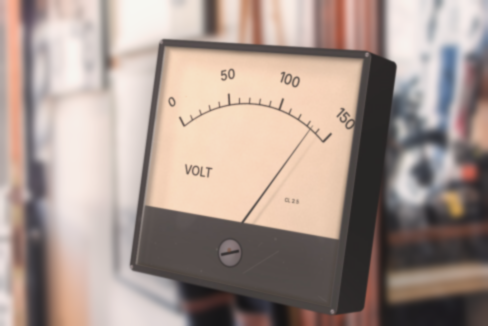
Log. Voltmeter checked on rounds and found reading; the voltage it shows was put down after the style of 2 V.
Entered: 135 V
